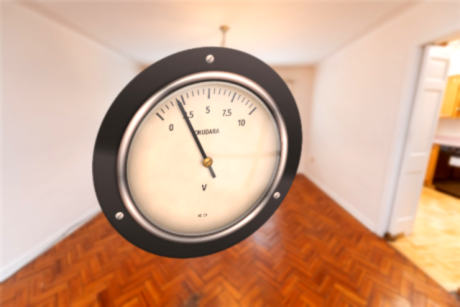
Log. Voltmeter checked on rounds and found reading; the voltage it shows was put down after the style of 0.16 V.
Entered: 2 V
